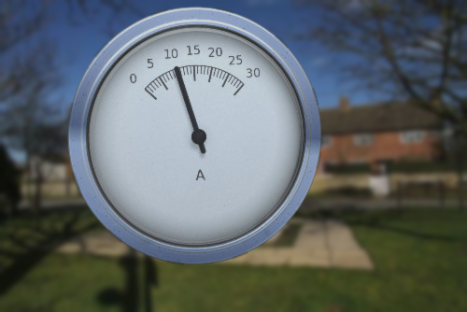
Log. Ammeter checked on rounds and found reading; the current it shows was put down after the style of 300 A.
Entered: 10 A
